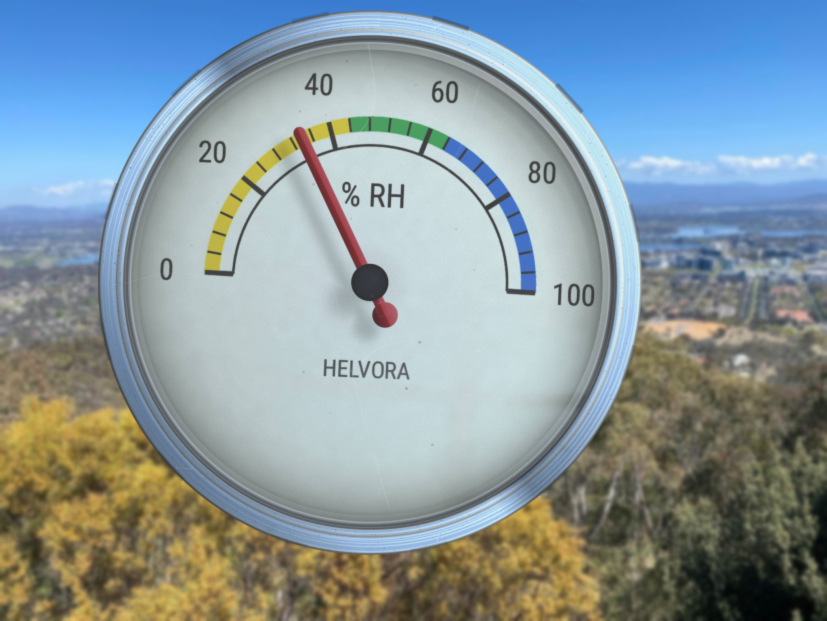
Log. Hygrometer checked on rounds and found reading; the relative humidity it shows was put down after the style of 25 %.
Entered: 34 %
